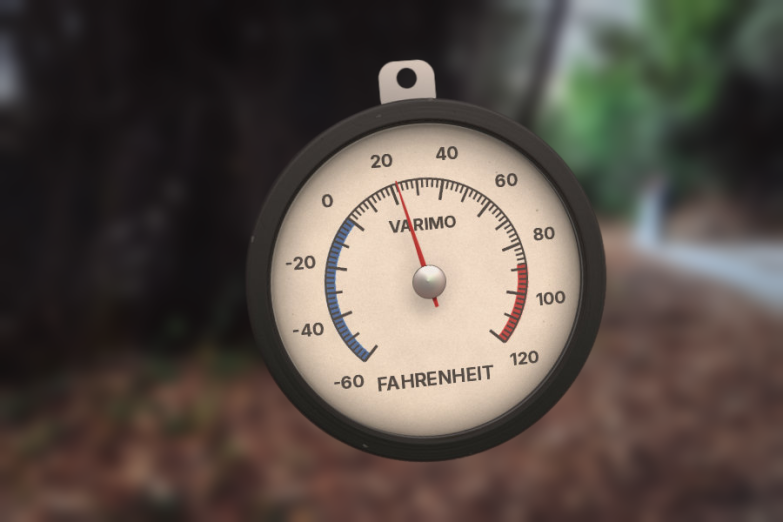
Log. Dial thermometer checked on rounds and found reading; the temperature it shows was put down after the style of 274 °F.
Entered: 22 °F
